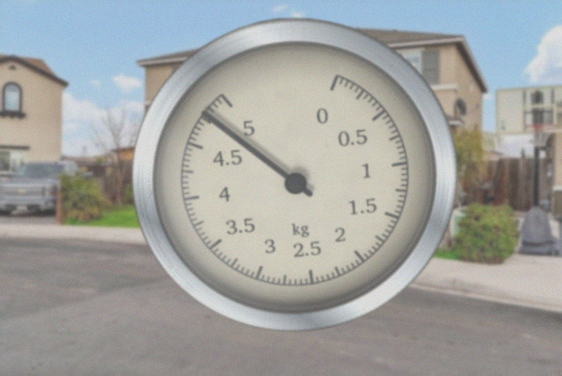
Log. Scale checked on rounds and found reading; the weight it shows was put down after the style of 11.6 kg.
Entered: 4.8 kg
